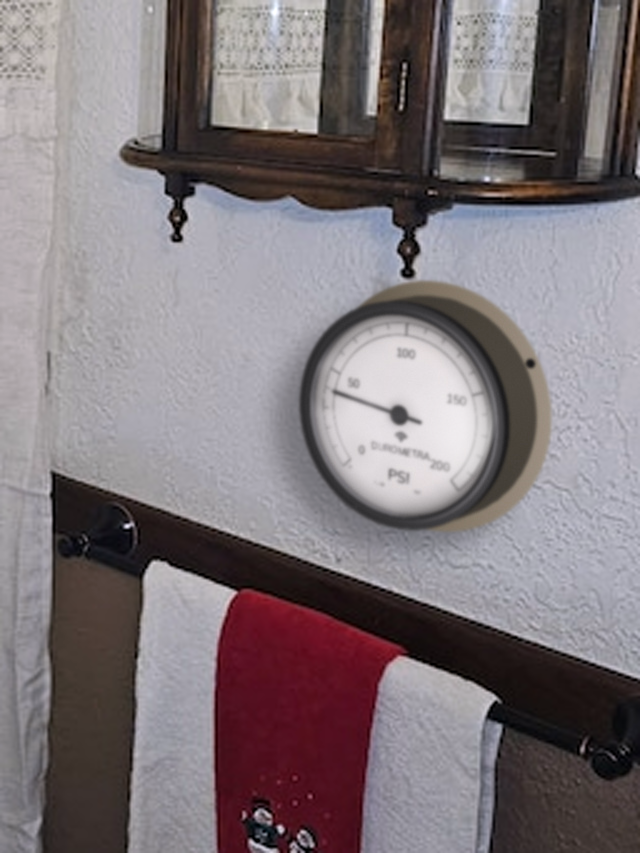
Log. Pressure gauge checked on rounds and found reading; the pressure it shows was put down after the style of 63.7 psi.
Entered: 40 psi
